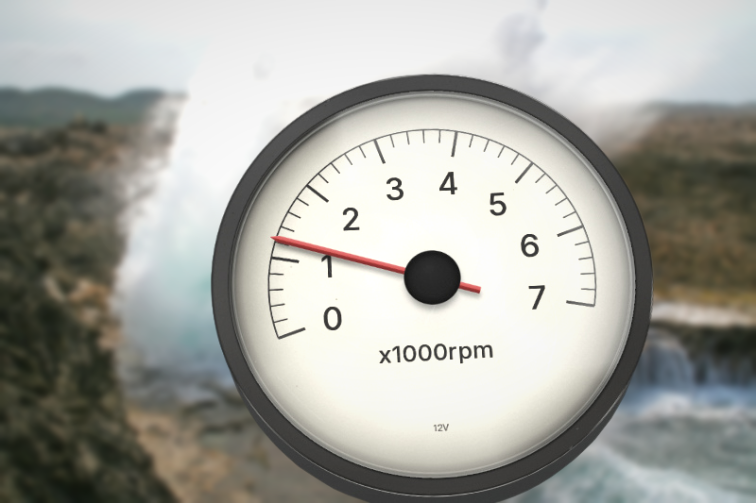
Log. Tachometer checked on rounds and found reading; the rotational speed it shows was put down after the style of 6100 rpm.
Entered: 1200 rpm
